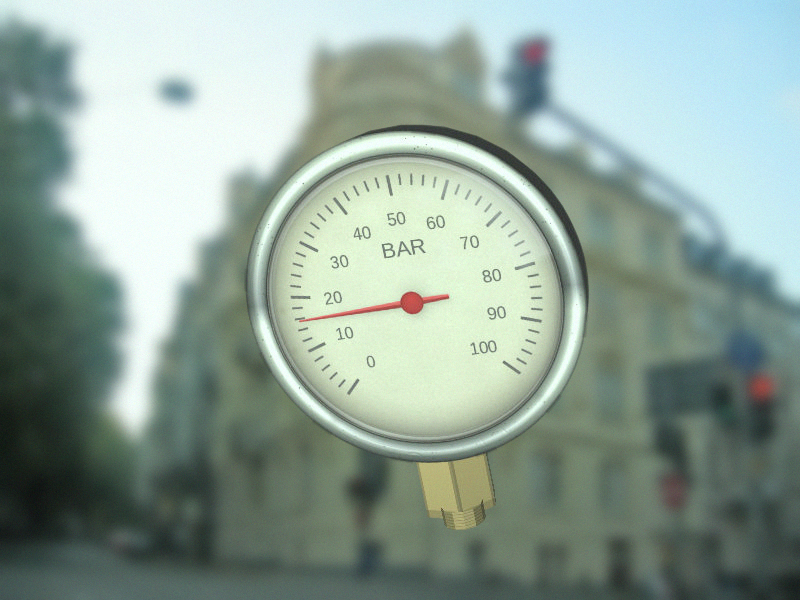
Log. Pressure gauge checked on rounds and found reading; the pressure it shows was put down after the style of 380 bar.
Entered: 16 bar
